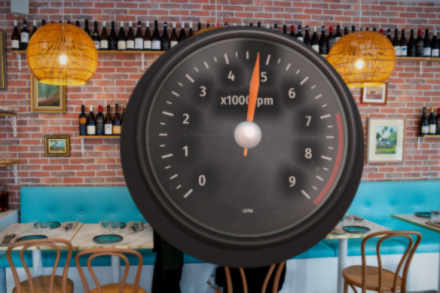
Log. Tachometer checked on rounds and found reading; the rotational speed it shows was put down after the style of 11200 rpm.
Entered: 4750 rpm
